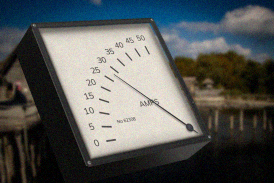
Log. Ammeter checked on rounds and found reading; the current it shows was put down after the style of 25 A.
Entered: 27.5 A
